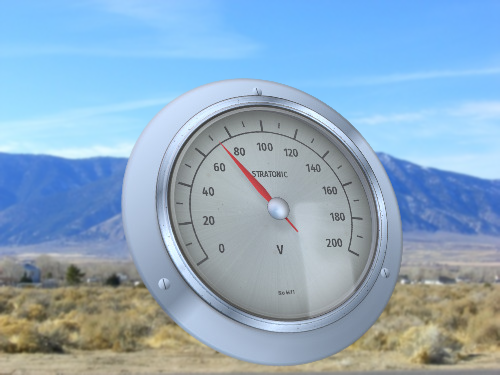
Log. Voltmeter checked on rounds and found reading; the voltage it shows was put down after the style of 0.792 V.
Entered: 70 V
